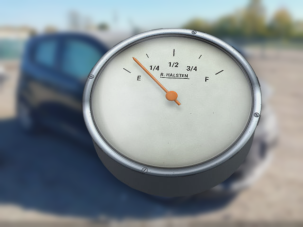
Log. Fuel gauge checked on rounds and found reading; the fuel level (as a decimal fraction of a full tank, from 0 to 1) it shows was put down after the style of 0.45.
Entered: 0.125
